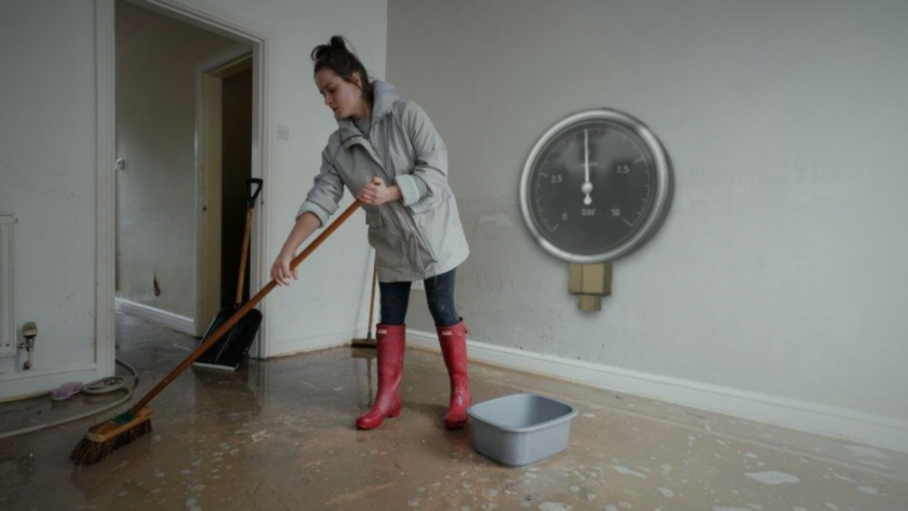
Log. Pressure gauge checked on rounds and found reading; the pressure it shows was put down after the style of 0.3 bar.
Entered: 5 bar
